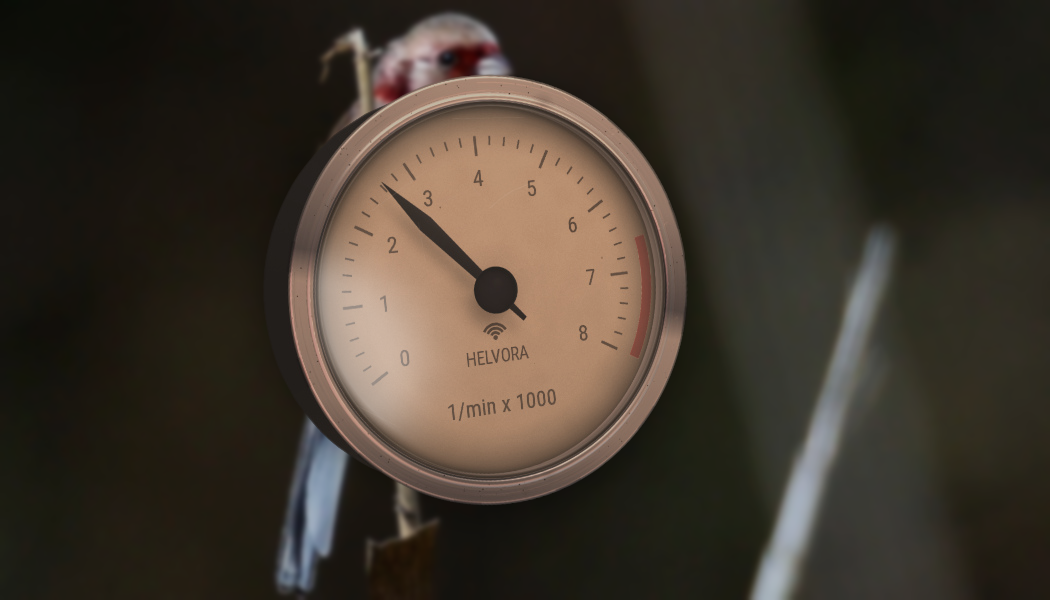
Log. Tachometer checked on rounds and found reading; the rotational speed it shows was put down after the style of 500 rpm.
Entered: 2600 rpm
